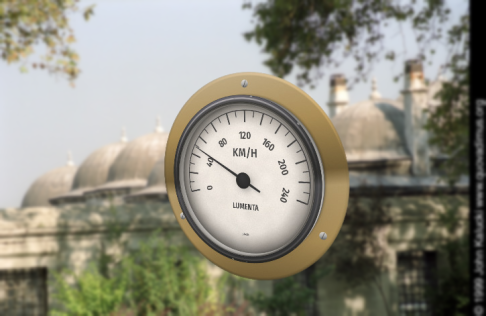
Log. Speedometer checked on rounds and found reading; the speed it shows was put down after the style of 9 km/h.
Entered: 50 km/h
